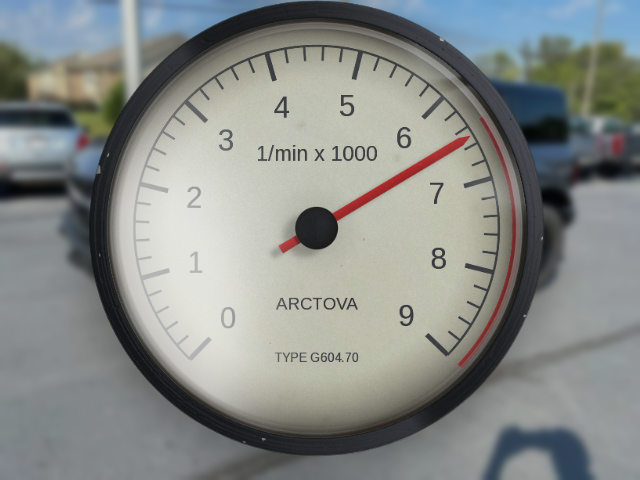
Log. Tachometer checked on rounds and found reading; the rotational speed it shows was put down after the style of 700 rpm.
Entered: 6500 rpm
